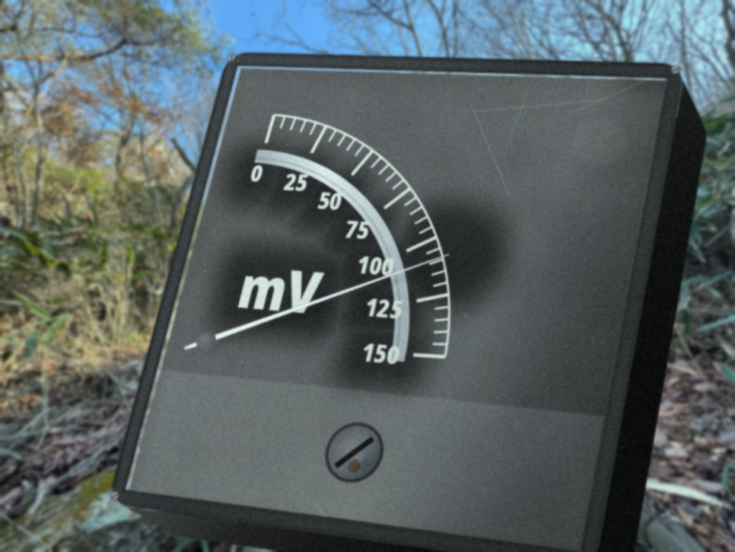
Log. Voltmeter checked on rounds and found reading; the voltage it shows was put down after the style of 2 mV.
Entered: 110 mV
